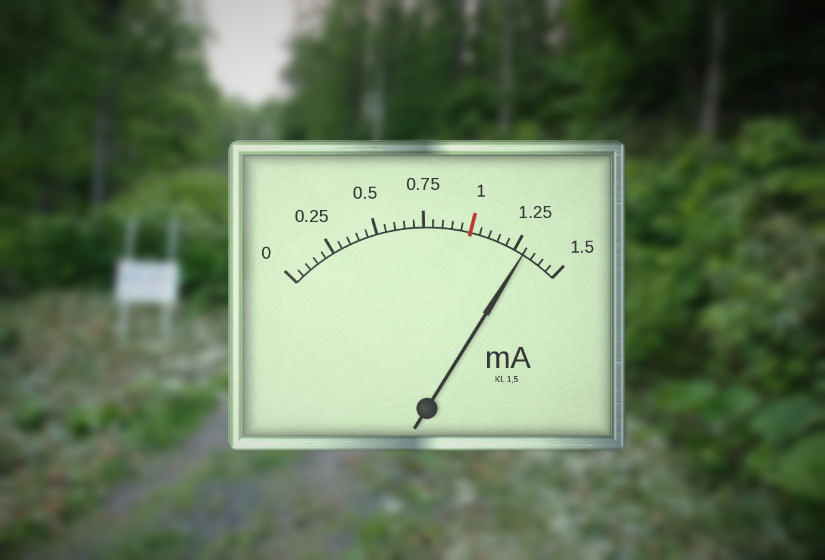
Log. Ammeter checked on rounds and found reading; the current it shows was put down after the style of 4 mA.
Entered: 1.3 mA
